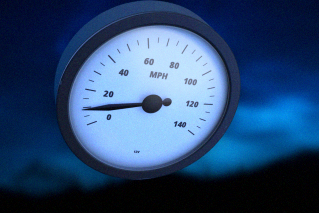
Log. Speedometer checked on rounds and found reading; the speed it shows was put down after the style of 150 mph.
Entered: 10 mph
